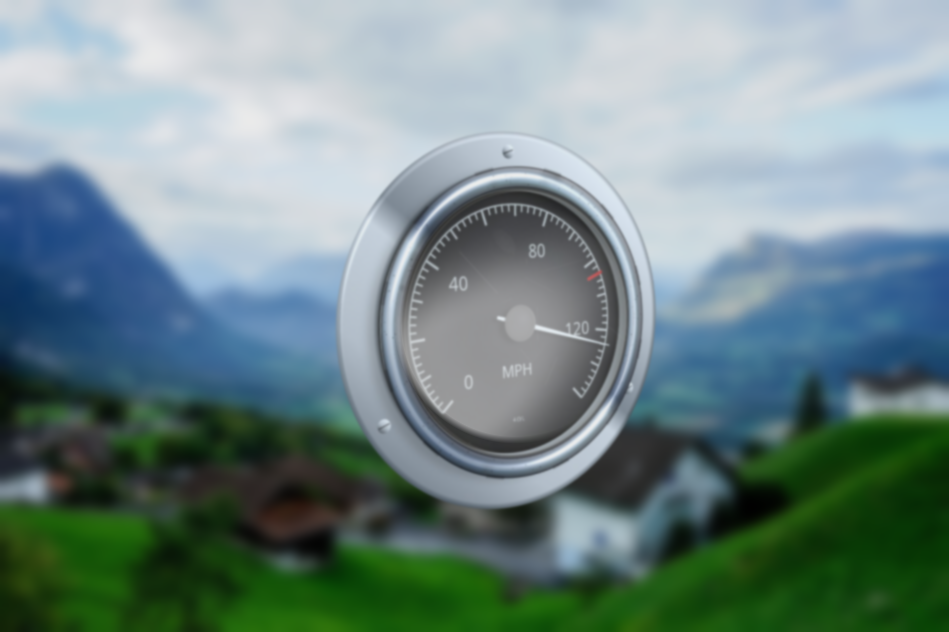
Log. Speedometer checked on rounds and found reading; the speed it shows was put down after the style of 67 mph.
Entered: 124 mph
